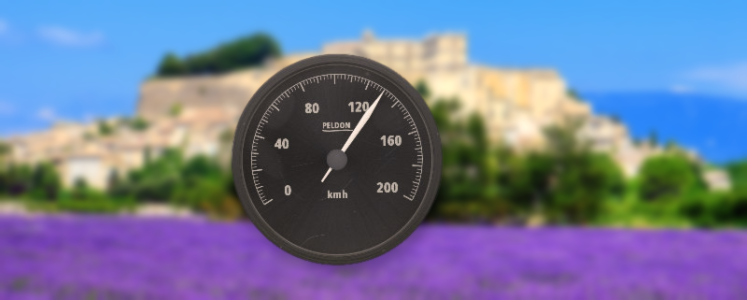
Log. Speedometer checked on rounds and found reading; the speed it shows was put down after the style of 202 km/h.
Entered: 130 km/h
